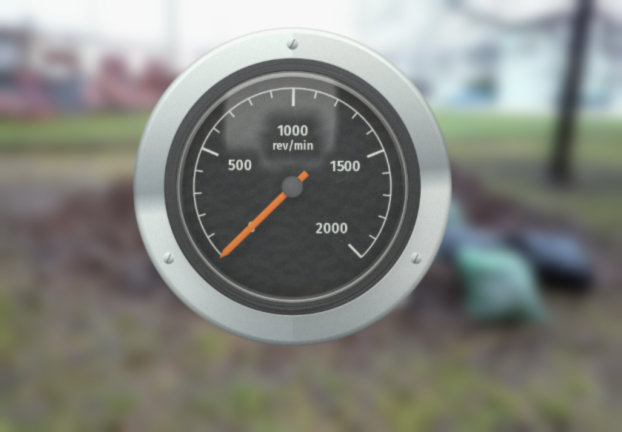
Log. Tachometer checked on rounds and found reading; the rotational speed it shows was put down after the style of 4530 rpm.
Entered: 0 rpm
